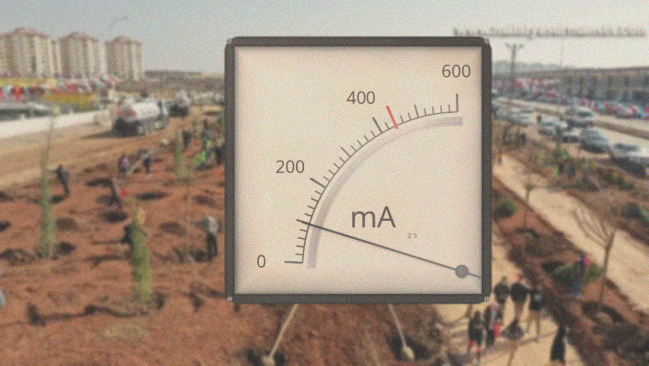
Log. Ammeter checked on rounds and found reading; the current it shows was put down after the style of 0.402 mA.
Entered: 100 mA
